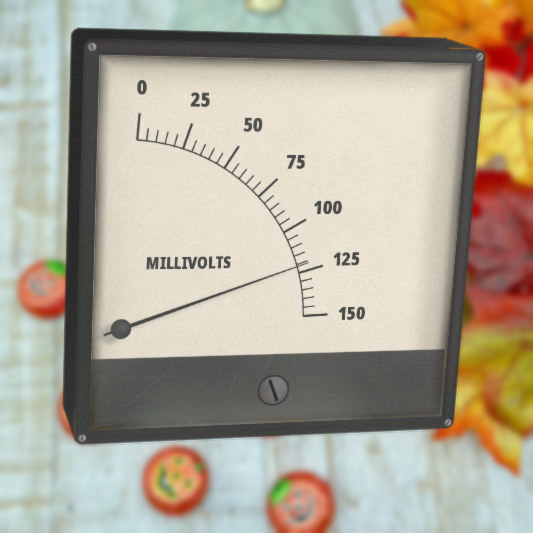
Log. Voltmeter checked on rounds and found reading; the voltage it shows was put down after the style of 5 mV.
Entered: 120 mV
